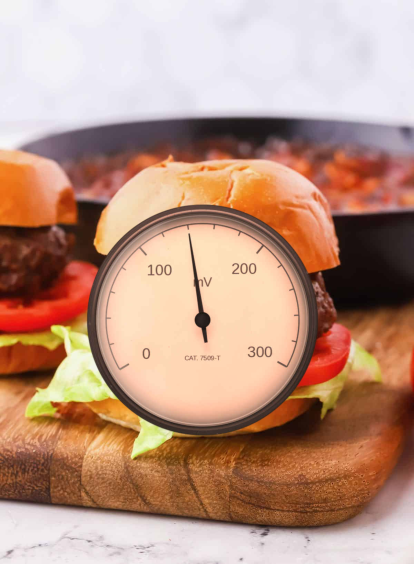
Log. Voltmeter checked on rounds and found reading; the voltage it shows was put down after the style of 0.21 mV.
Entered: 140 mV
